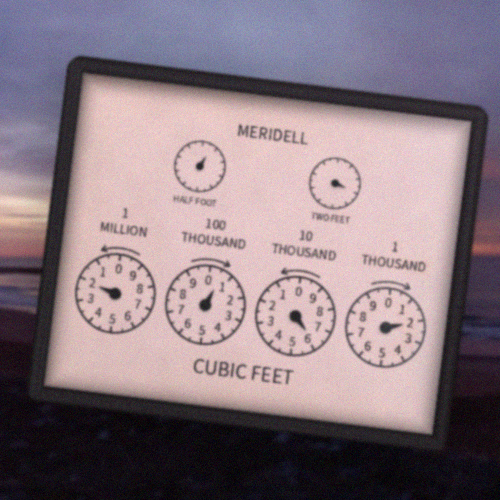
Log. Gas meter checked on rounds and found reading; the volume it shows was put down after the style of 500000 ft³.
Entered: 206200 ft³
